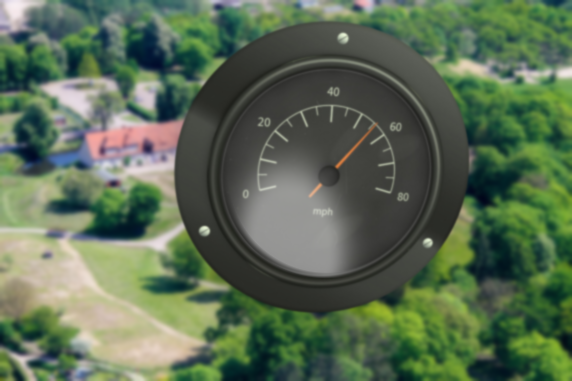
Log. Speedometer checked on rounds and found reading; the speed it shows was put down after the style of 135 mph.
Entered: 55 mph
